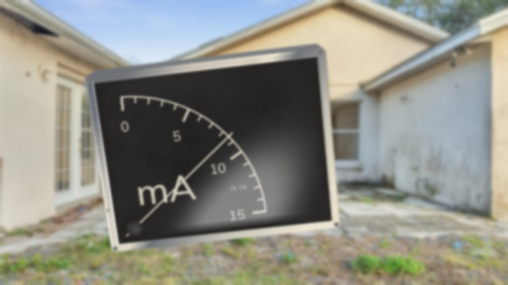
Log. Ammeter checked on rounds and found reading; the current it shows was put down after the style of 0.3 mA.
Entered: 8.5 mA
